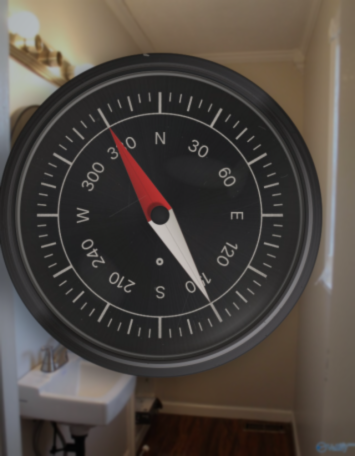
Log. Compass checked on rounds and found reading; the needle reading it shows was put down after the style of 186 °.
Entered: 330 °
